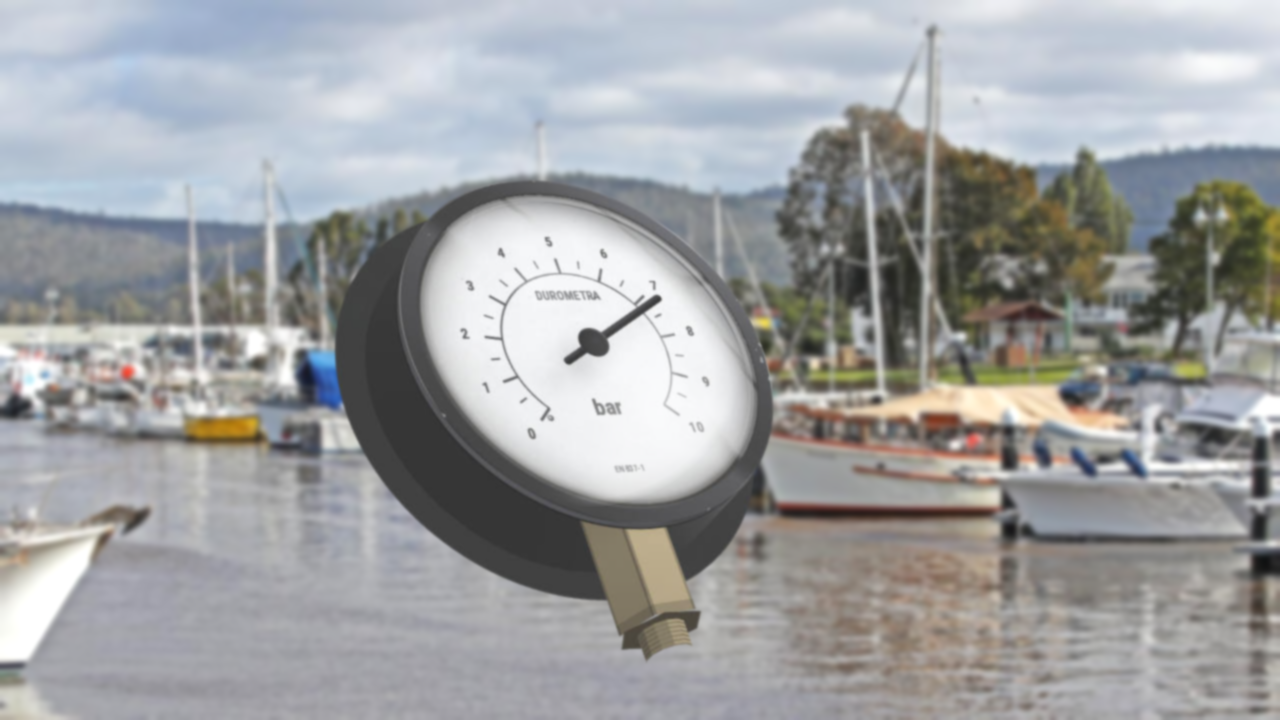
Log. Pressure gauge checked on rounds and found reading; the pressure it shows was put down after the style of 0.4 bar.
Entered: 7.25 bar
